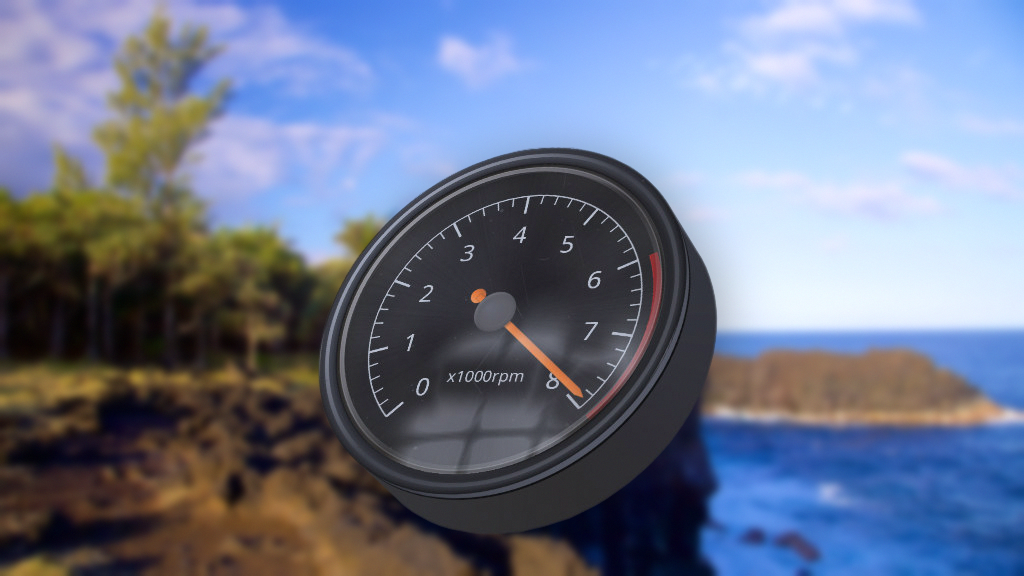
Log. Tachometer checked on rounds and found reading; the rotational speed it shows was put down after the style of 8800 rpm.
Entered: 7900 rpm
